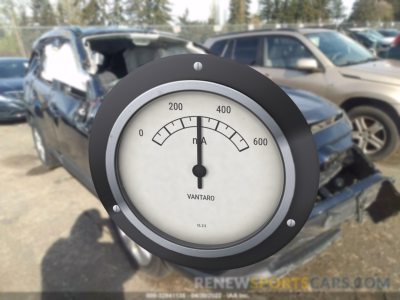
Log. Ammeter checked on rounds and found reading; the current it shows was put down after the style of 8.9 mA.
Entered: 300 mA
